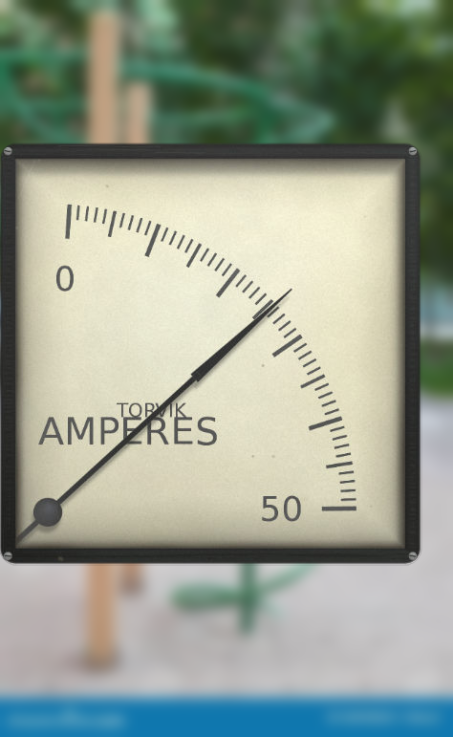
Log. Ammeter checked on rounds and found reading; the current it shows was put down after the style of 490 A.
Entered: 25.5 A
